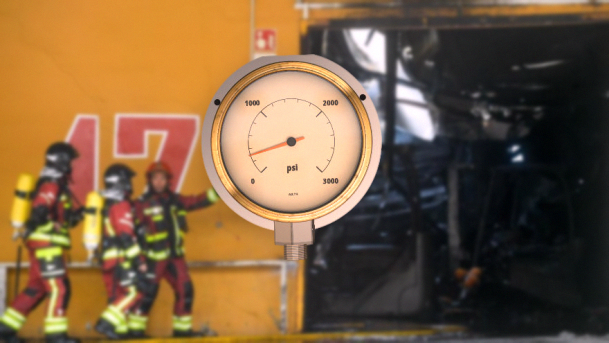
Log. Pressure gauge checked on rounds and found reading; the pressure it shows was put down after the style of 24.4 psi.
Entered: 300 psi
